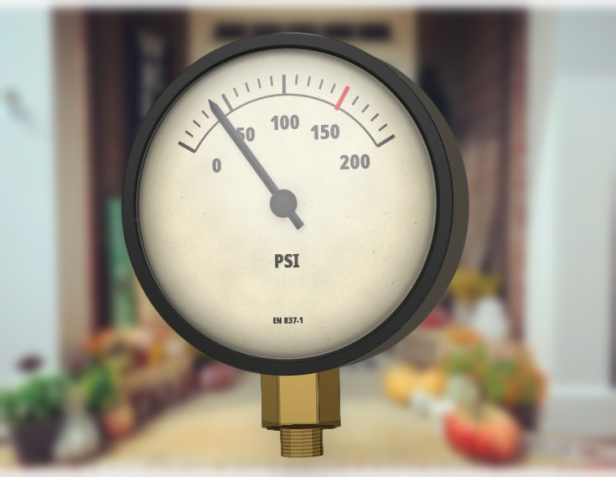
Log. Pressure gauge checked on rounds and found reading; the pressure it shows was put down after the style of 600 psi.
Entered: 40 psi
